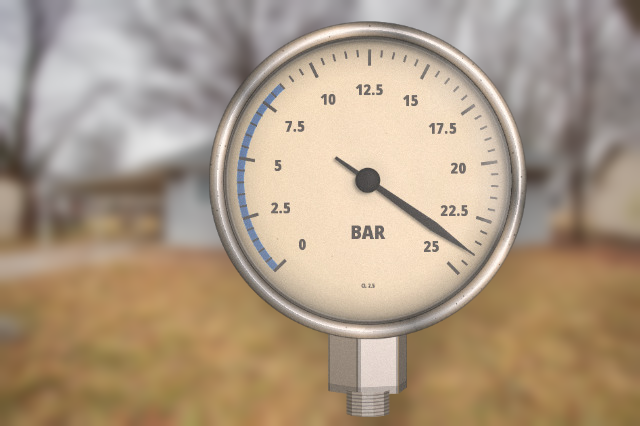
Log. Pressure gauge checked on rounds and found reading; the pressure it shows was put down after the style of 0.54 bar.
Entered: 24 bar
